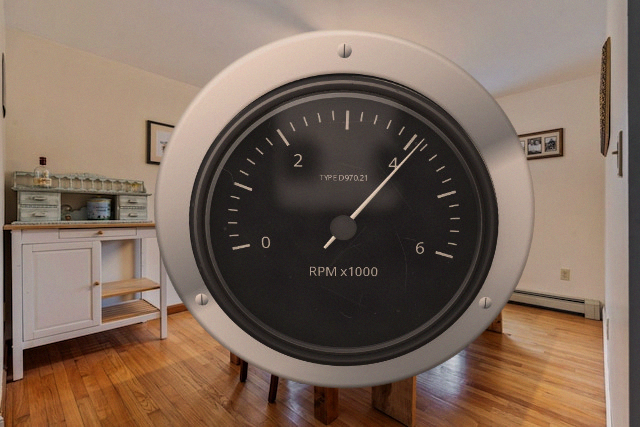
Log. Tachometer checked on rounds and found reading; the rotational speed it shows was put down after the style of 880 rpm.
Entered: 4100 rpm
